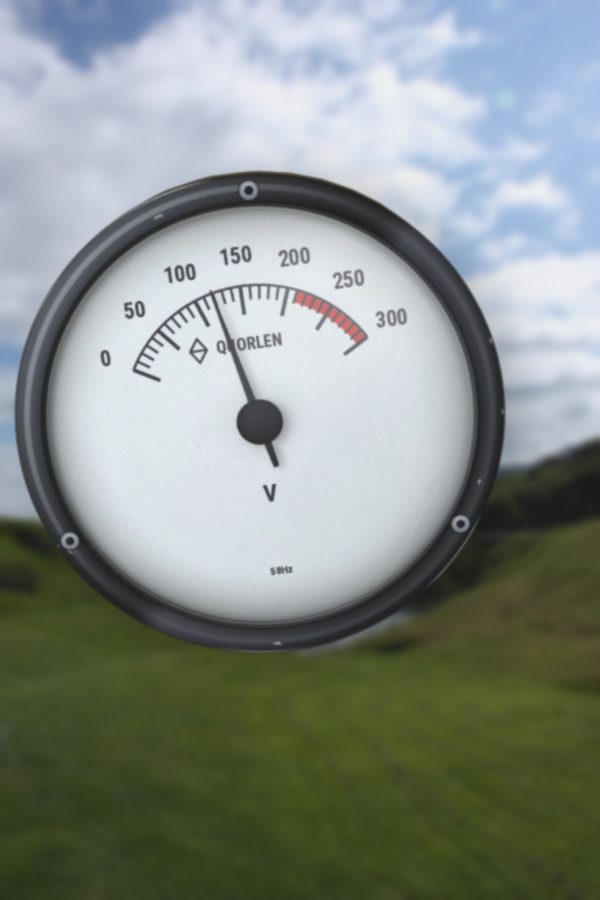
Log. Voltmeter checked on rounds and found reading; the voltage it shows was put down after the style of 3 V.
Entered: 120 V
